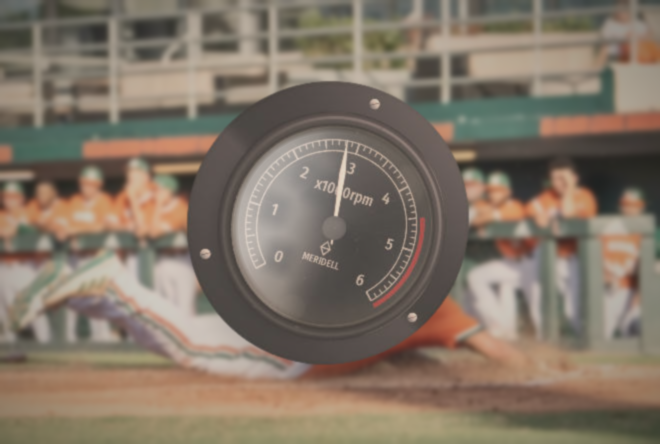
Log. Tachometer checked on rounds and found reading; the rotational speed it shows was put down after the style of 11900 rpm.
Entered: 2800 rpm
